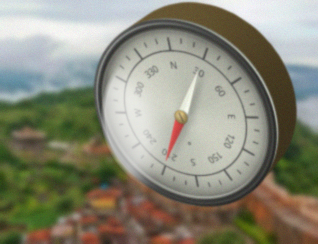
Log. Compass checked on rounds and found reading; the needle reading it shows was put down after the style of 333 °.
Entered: 210 °
